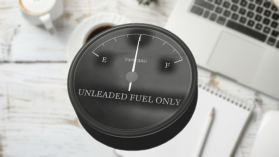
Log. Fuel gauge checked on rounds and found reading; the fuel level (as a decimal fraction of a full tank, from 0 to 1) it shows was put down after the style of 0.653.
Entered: 0.5
